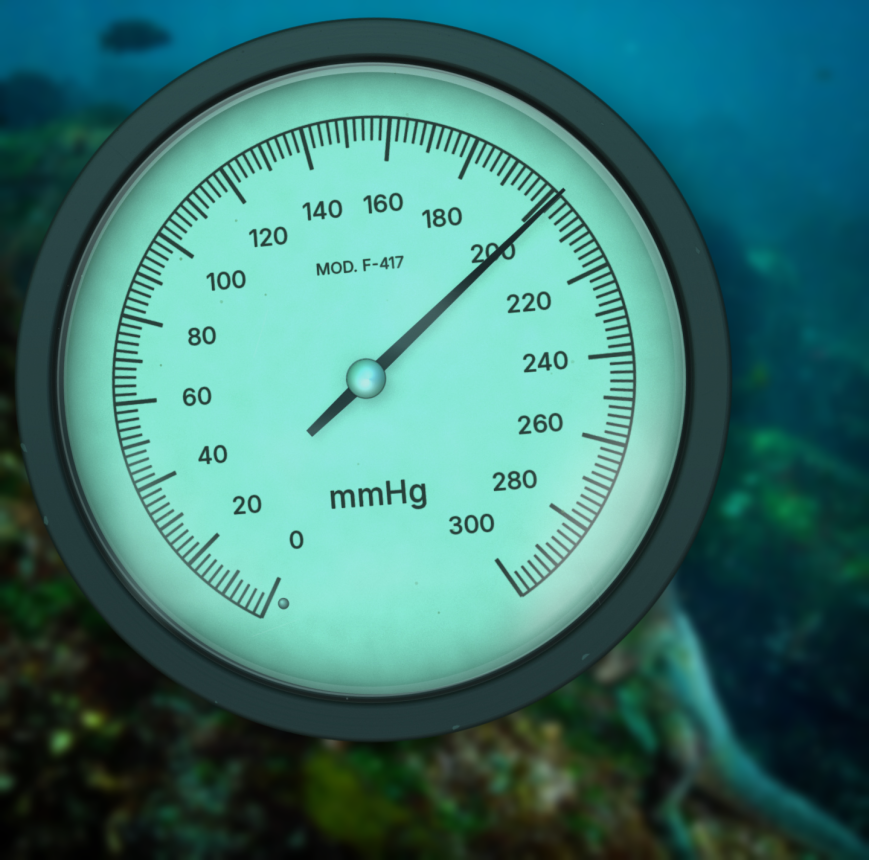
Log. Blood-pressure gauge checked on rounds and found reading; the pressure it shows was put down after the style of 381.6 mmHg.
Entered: 202 mmHg
